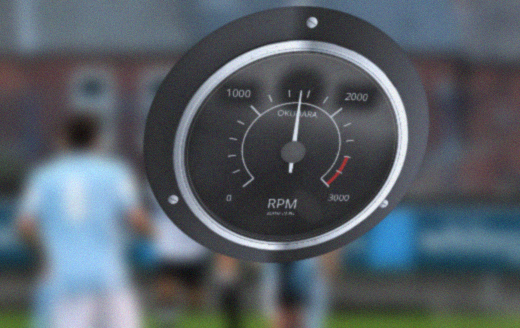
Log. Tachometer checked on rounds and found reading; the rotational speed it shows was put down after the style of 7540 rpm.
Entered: 1500 rpm
